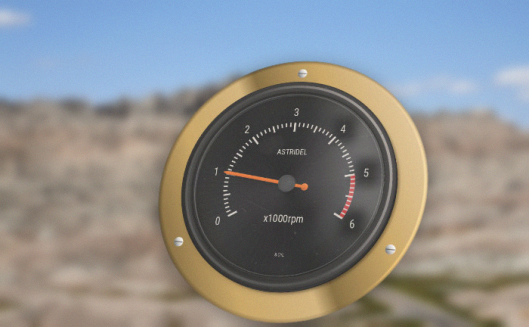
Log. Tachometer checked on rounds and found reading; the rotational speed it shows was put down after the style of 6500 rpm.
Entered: 1000 rpm
